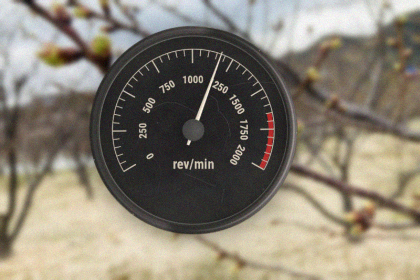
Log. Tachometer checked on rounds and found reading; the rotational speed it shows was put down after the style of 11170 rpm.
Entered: 1175 rpm
